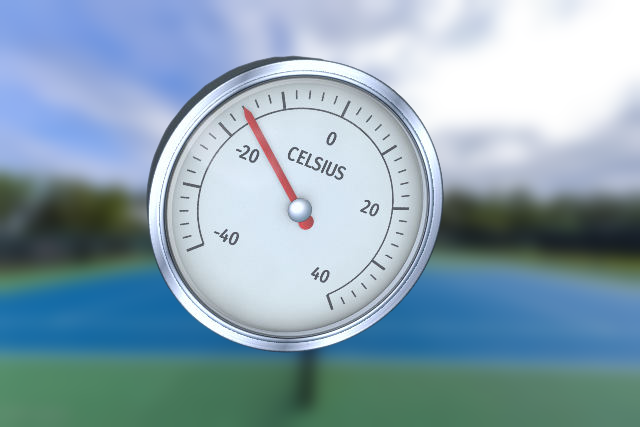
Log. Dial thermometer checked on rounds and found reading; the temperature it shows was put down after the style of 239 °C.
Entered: -16 °C
